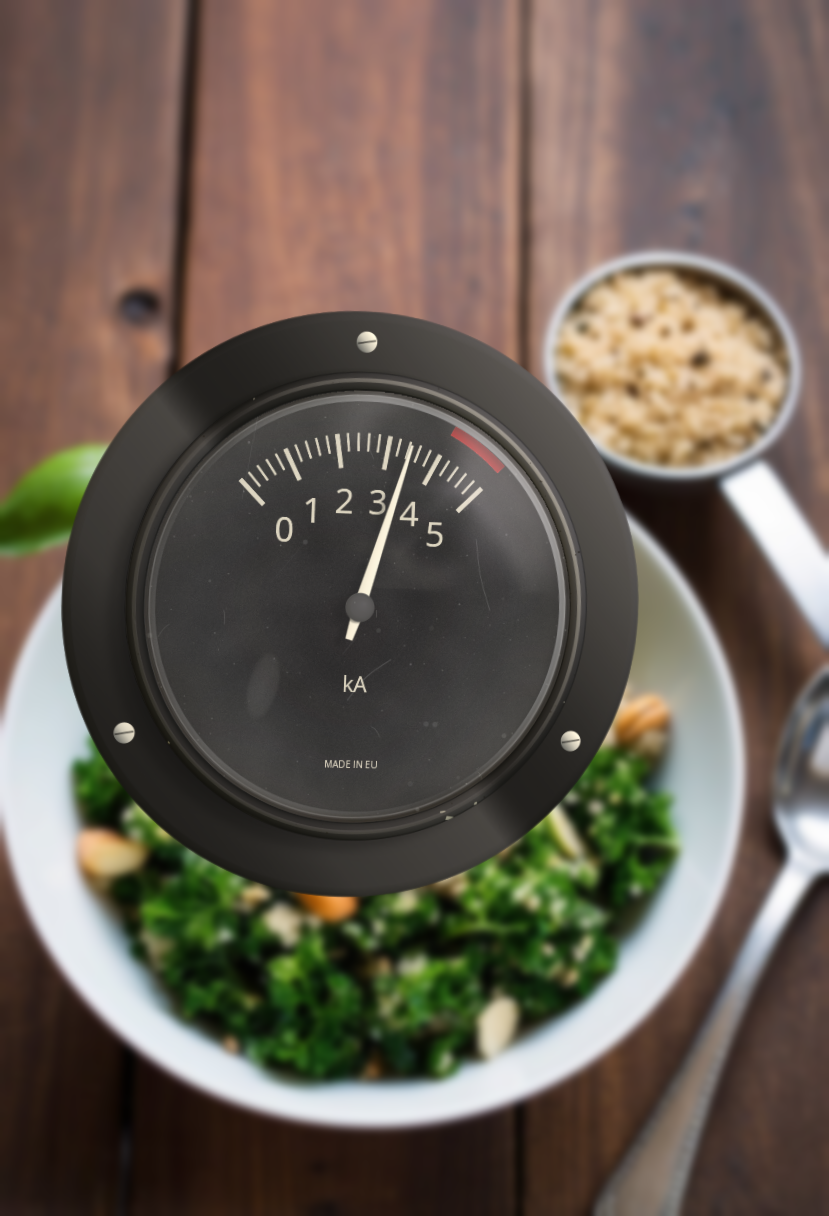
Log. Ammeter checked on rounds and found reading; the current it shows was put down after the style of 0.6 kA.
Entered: 3.4 kA
